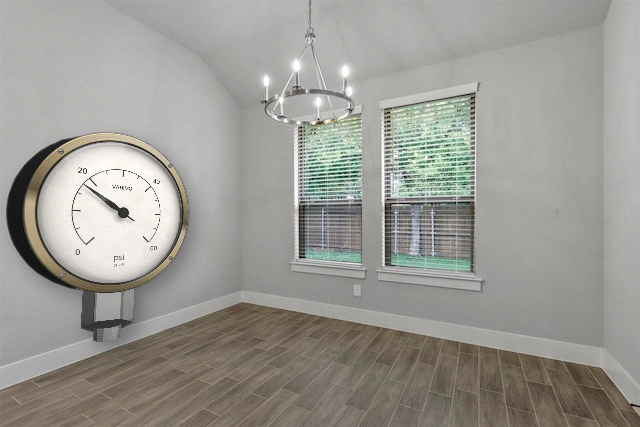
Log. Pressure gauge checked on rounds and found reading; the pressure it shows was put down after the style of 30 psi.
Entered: 17.5 psi
